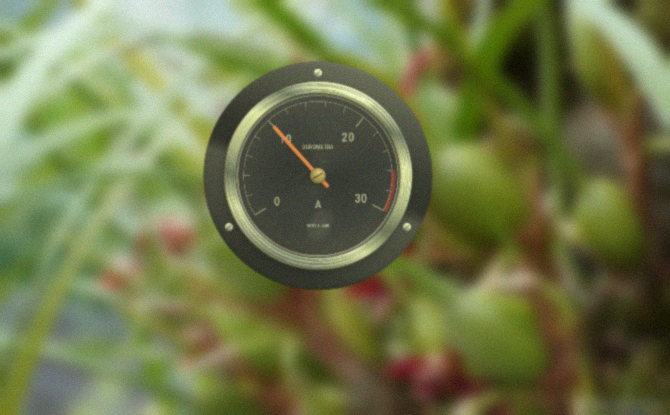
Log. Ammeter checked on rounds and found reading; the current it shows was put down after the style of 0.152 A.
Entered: 10 A
